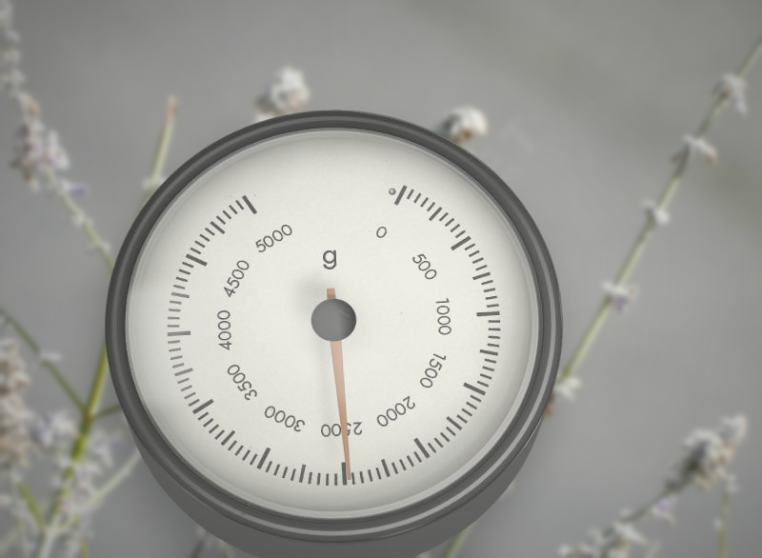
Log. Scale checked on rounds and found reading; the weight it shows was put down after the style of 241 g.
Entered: 2475 g
